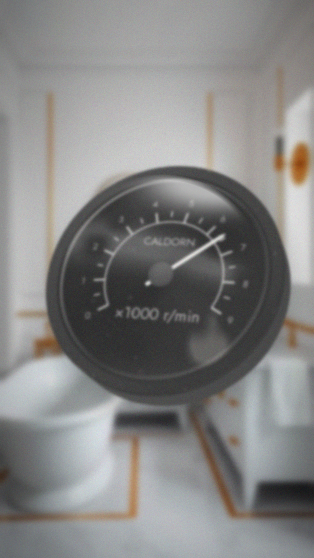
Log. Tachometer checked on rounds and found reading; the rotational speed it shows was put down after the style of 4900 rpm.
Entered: 6500 rpm
